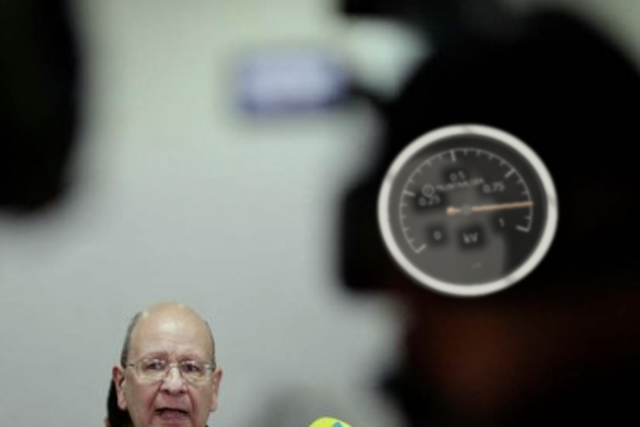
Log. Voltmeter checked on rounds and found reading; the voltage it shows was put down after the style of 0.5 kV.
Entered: 0.9 kV
